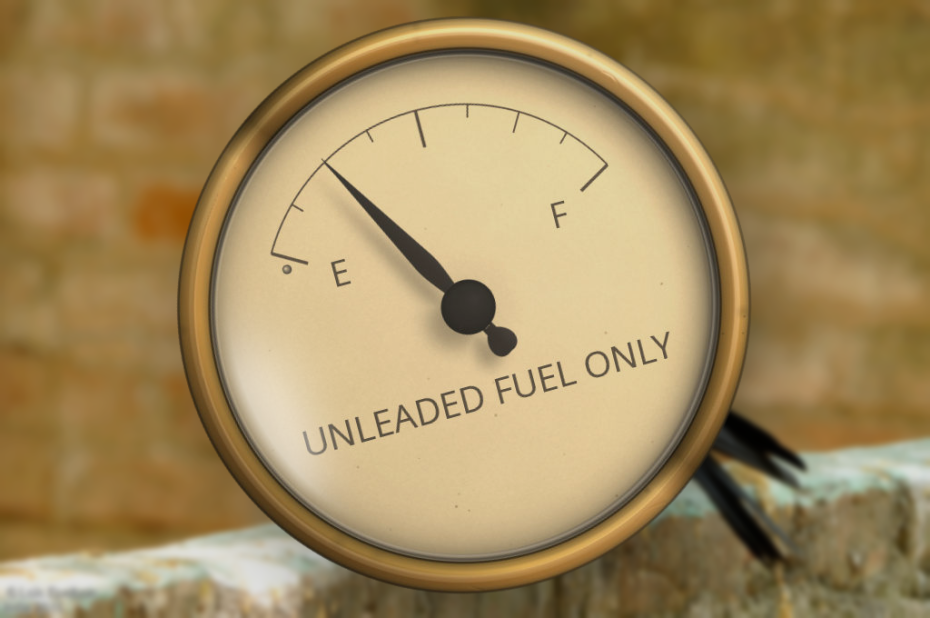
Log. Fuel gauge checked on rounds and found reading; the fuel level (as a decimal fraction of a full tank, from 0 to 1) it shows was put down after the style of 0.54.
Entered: 0.25
